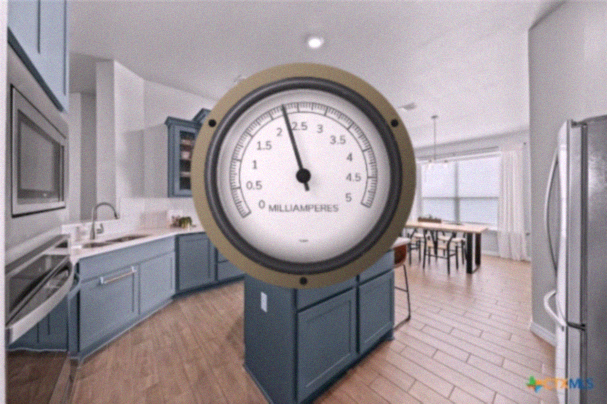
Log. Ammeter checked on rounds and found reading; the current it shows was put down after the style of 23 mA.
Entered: 2.25 mA
